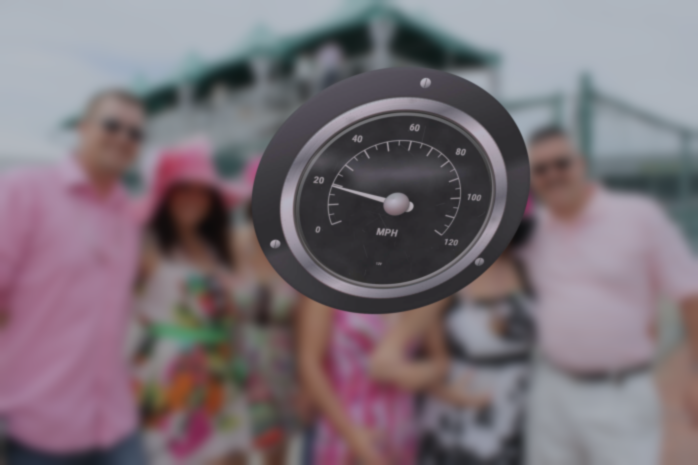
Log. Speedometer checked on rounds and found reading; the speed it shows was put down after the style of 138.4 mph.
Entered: 20 mph
